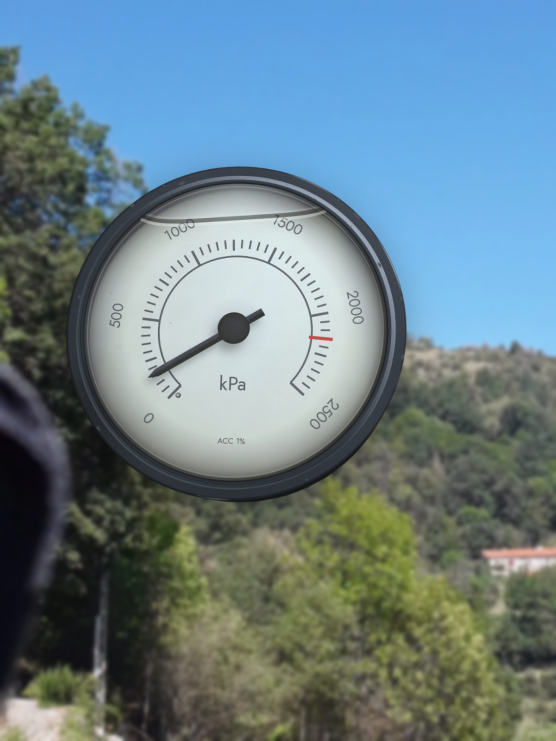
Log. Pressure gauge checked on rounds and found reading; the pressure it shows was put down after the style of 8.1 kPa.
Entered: 150 kPa
